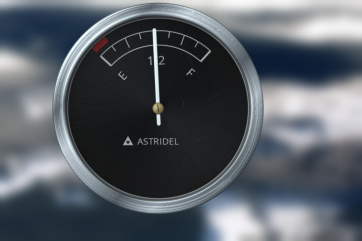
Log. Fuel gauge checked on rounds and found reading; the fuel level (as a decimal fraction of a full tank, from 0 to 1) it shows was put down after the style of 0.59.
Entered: 0.5
